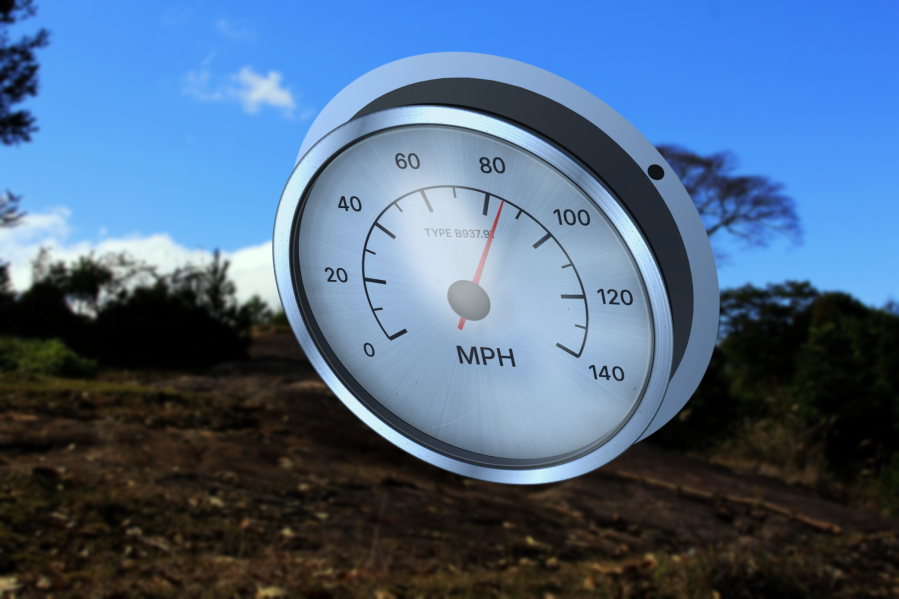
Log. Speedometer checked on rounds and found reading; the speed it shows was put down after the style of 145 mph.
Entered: 85 mph
